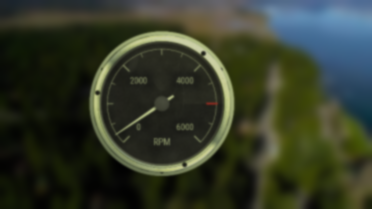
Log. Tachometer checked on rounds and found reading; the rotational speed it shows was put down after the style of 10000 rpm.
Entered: 250 rpm
